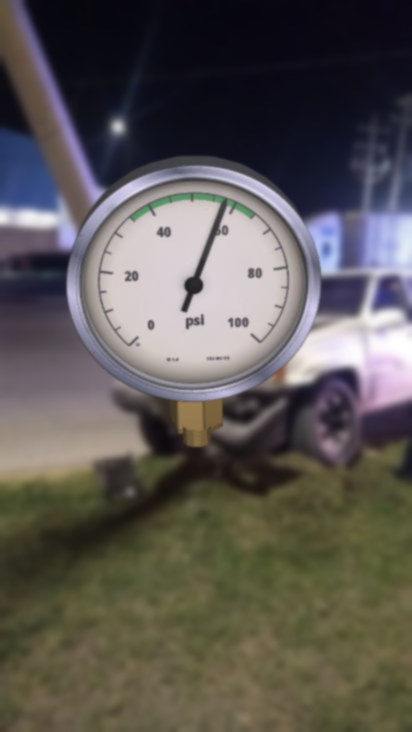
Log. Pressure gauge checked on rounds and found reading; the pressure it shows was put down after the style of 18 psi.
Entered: 57.5 psi
